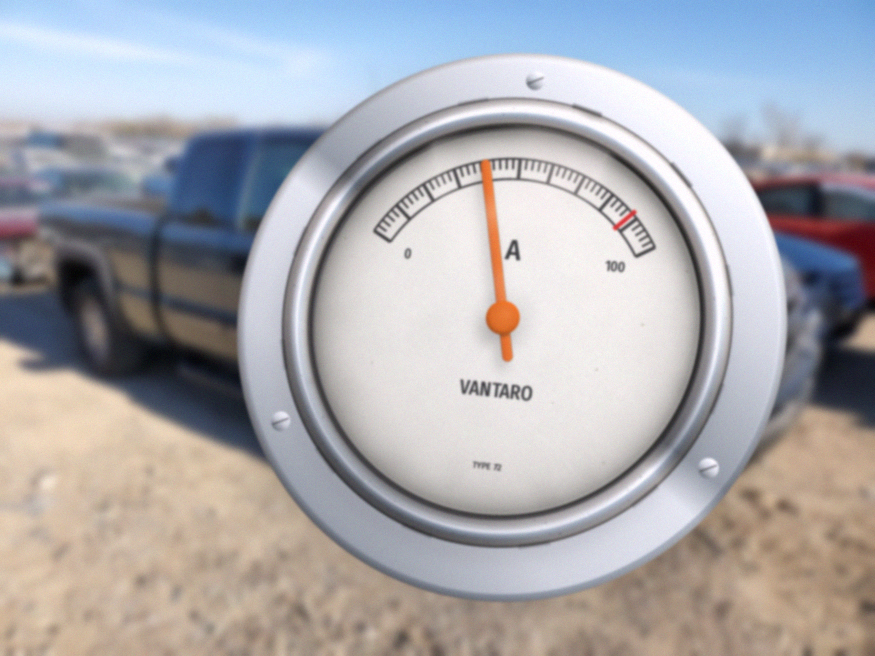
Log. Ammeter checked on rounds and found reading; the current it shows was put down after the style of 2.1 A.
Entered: 40 A
